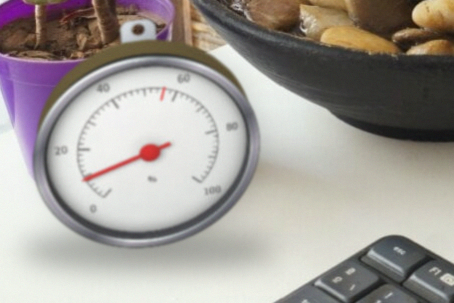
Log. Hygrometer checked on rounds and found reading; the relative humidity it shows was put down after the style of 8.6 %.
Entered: 10 %
